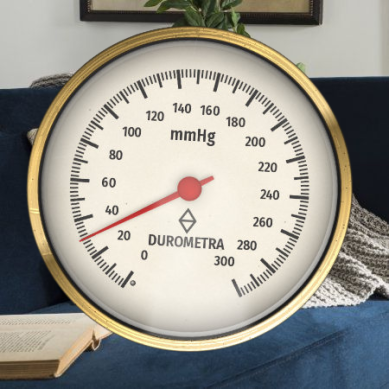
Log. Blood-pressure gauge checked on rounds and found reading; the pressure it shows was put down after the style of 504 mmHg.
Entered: 30 mmHg
